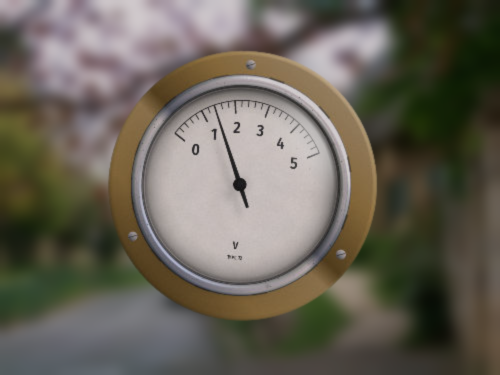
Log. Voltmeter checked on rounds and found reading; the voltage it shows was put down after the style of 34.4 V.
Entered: 1.4 V
